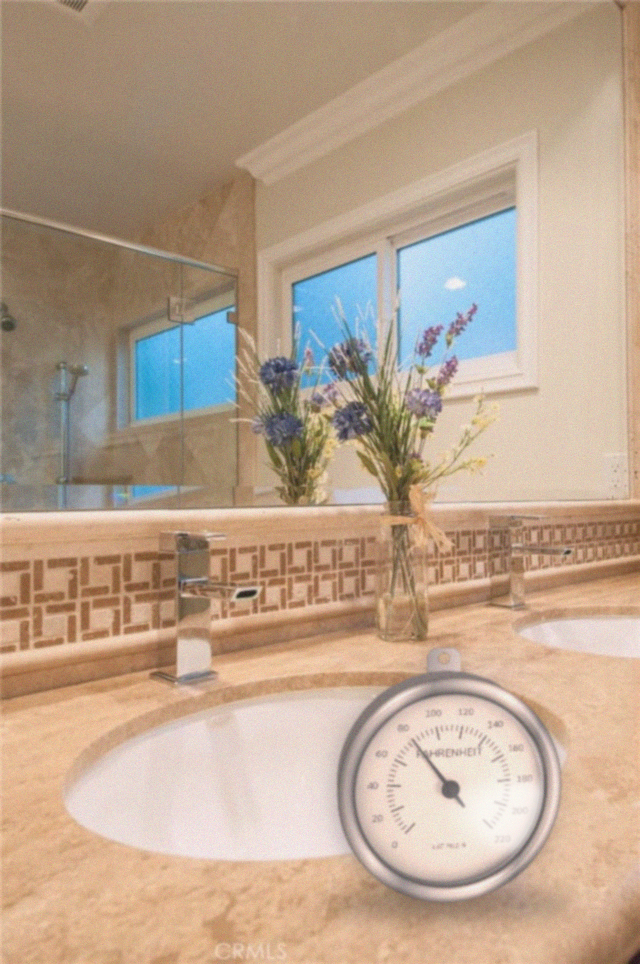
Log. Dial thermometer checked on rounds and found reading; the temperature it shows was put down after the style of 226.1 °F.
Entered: 80 °F
